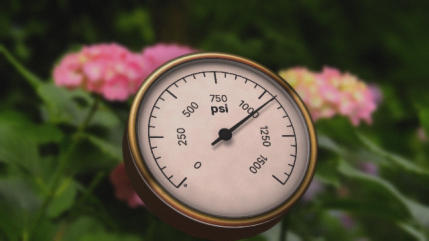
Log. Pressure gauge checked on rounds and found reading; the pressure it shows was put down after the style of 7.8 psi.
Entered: 1050 psi
